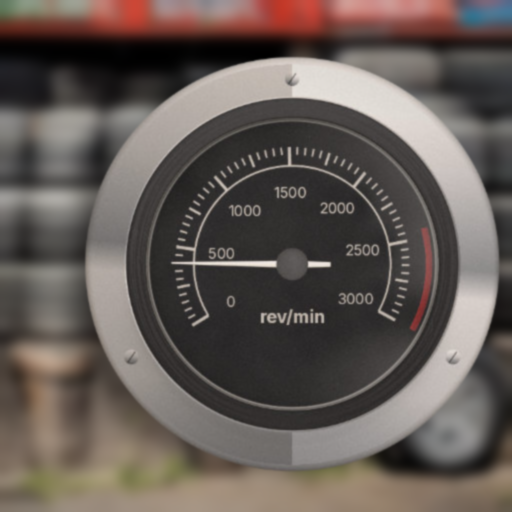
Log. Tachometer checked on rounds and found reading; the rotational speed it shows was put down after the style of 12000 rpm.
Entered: 400 rpm
